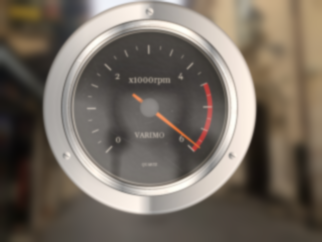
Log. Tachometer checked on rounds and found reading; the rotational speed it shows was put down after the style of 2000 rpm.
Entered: 5875 rpm
